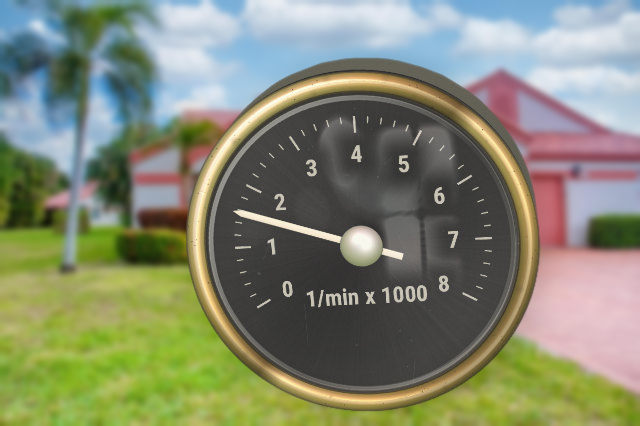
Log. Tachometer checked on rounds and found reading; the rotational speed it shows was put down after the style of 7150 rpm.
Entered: 1600 rpm
